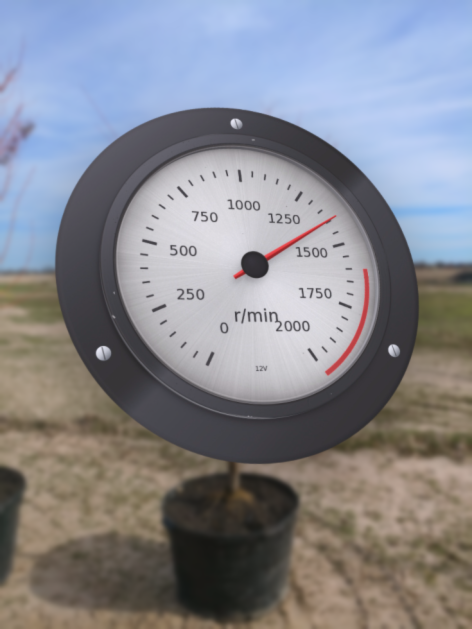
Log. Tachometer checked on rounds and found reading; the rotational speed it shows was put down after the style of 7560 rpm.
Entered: 1400 rpm
